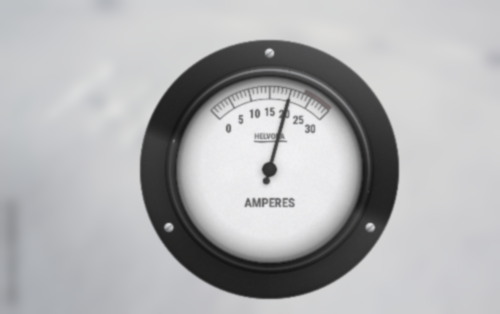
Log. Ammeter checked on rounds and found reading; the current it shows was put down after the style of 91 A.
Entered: 20 A
